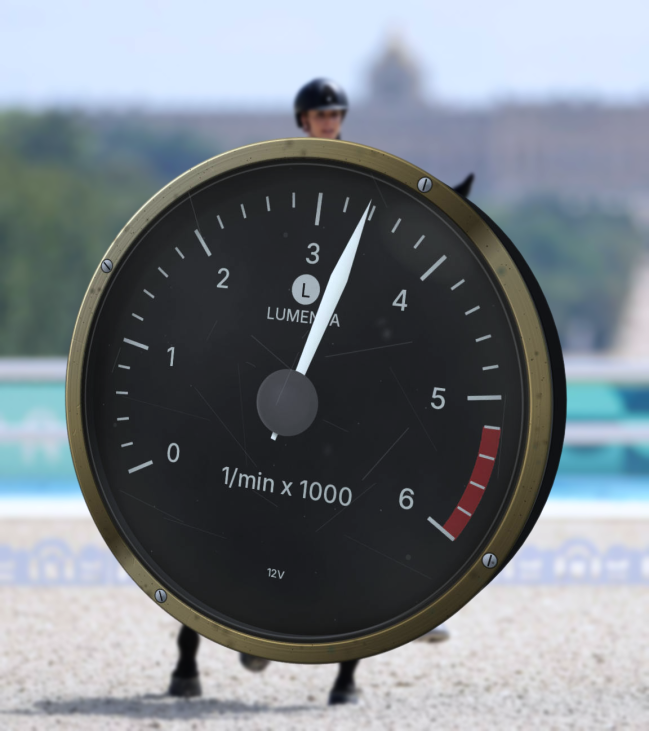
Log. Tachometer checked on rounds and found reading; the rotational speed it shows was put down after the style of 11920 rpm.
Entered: 3400 rpm
